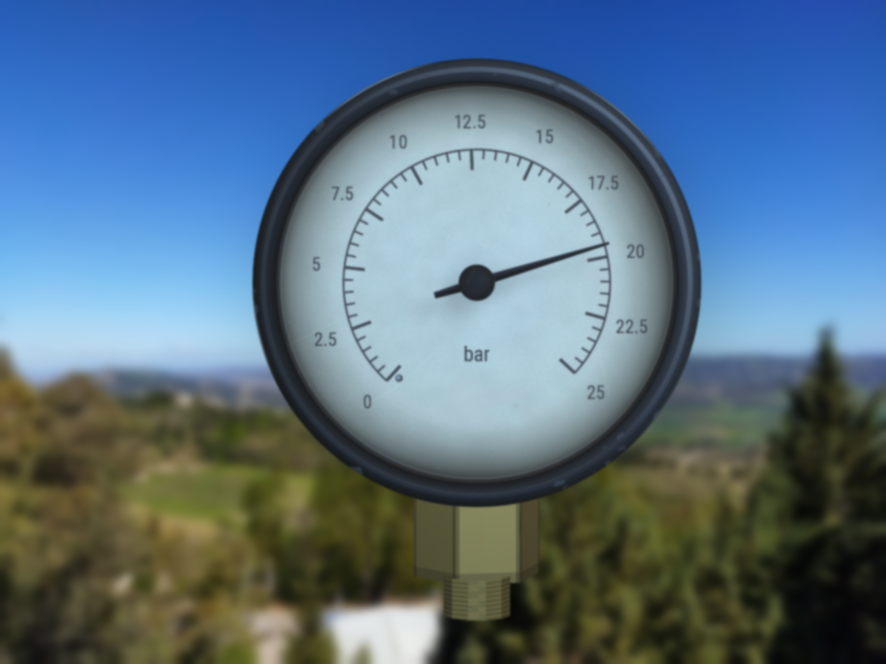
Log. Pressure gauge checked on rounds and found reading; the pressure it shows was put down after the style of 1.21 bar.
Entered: 19.5 bar
